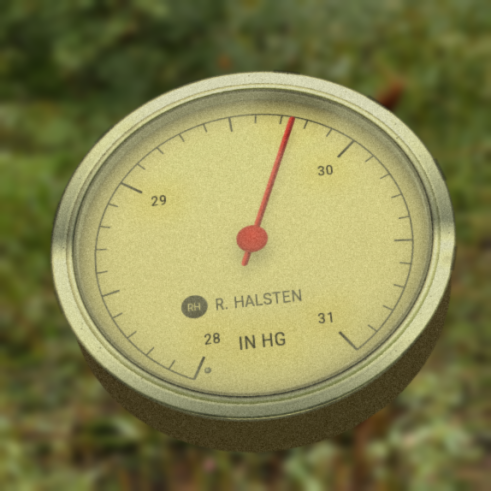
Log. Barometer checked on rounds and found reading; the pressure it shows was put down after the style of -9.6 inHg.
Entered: 29.75 inHg
